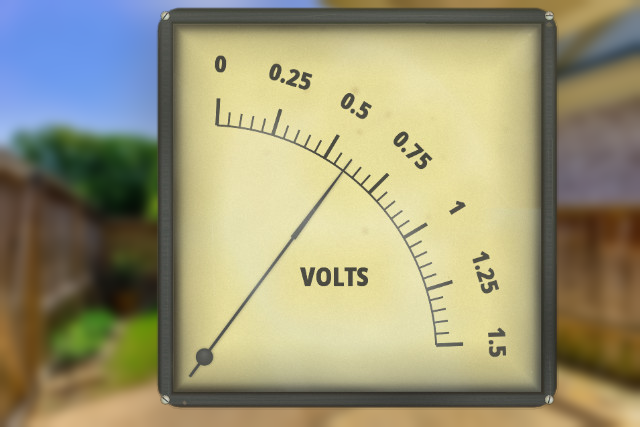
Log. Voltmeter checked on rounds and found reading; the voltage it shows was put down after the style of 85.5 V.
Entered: 0.6 V
